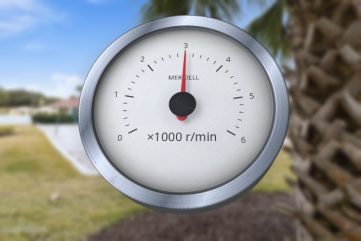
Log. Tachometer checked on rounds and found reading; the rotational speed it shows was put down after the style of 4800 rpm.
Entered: 3000 rpm
